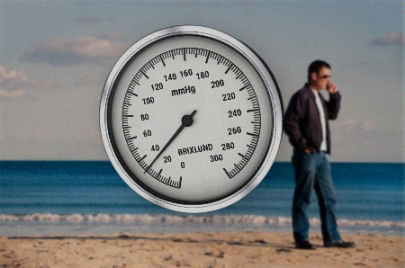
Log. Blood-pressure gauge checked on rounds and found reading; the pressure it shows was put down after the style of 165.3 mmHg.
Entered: 30 mmHg
